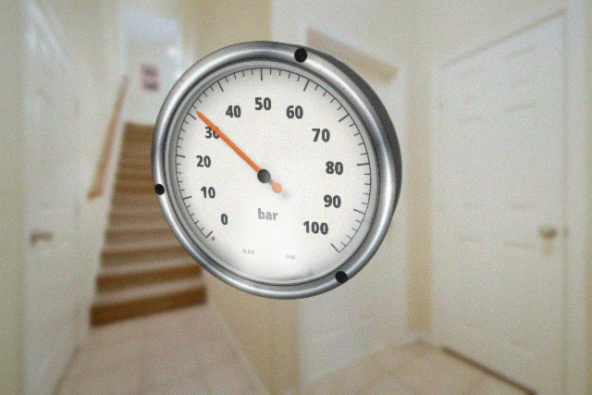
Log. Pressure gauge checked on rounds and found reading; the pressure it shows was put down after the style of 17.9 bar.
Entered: 32 bar
